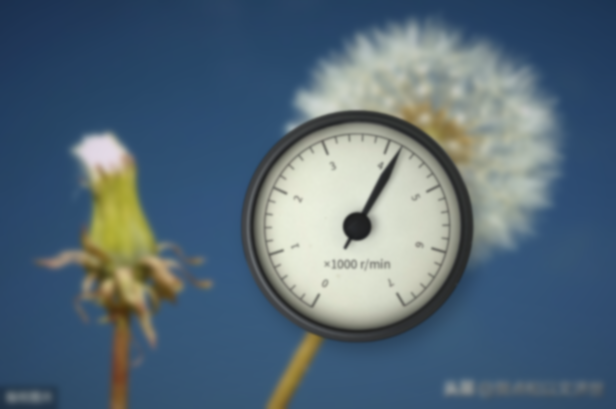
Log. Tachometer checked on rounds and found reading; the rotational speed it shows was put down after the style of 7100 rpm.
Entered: 4200 rpm
